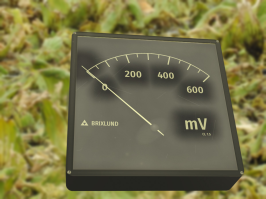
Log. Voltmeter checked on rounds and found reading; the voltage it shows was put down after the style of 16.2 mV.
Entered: 0 mV
